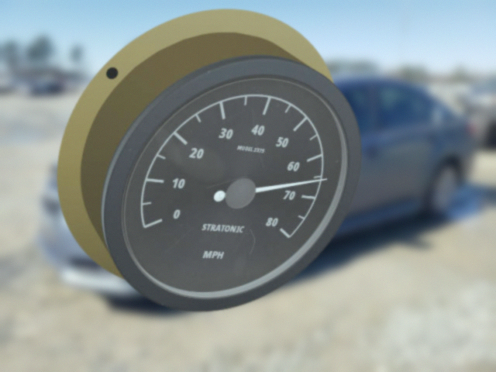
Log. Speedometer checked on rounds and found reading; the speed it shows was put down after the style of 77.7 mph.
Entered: 65 mph
